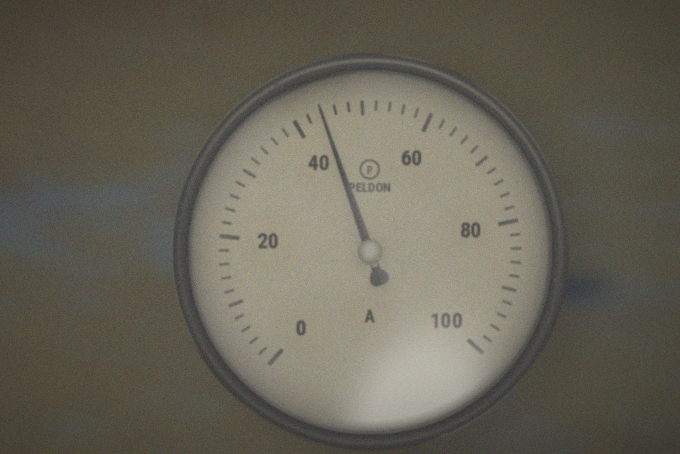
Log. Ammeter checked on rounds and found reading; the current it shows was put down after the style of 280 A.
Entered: 44 A
